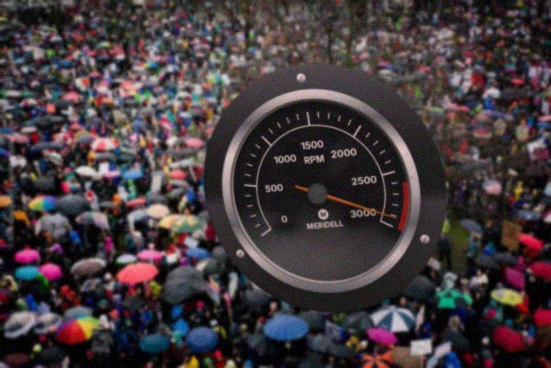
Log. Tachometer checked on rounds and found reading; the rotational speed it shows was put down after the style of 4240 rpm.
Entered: 2900 rpm
